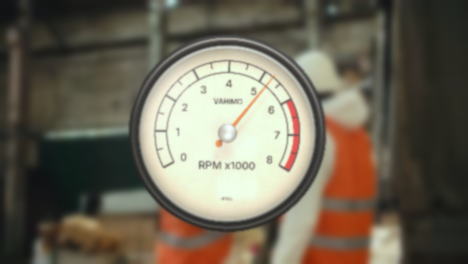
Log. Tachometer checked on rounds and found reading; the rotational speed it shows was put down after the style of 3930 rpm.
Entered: 5250 rpm
